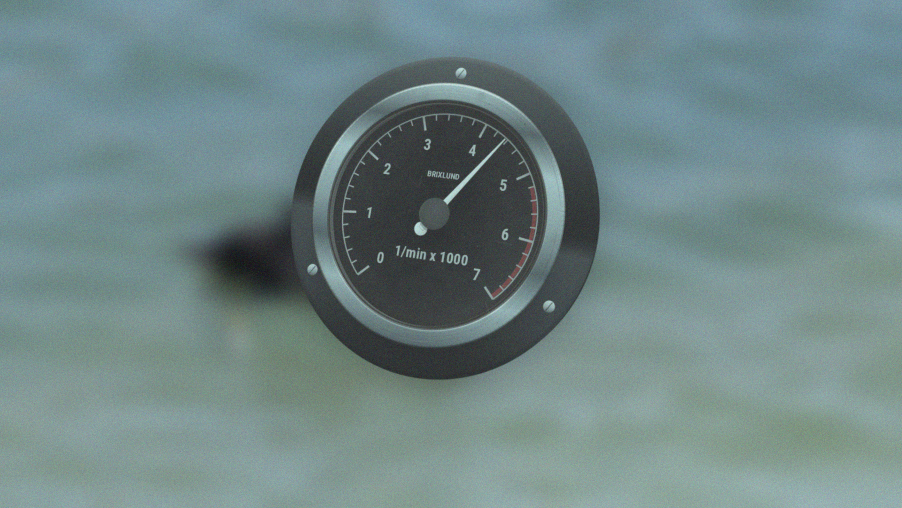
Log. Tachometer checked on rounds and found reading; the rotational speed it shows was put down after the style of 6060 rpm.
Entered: 4400 rpm
